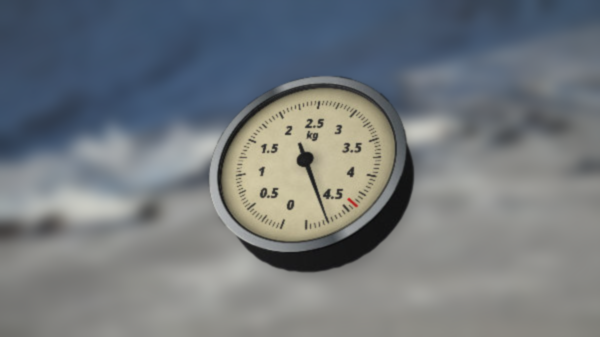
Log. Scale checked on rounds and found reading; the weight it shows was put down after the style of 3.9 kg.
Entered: 4.75 kg
